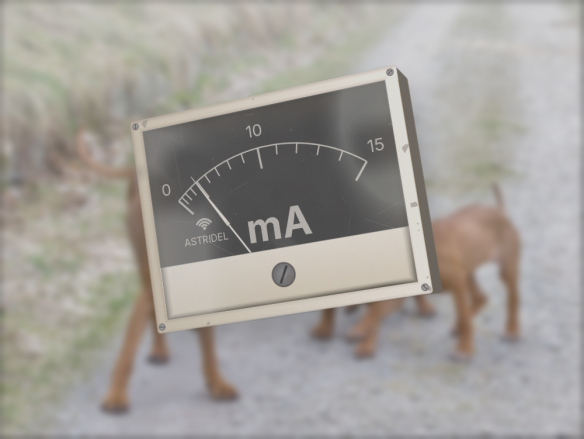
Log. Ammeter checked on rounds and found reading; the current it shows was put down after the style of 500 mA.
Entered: 5 mA
